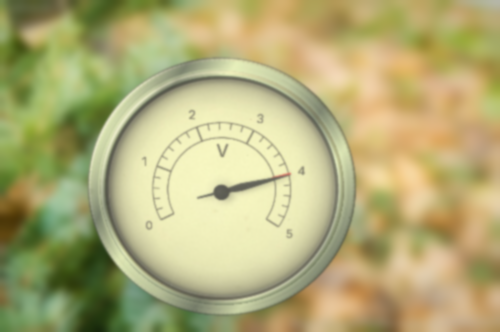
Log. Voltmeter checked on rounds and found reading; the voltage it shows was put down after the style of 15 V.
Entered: 4 V
